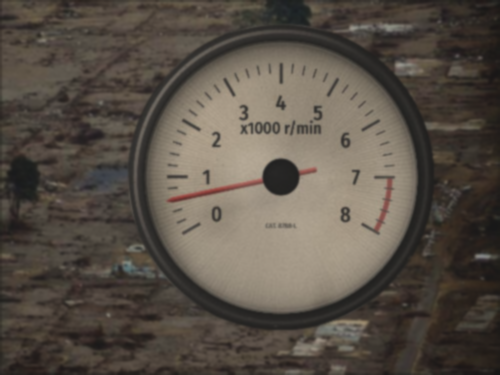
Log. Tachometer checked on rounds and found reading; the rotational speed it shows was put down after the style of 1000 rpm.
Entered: 600 rpm
